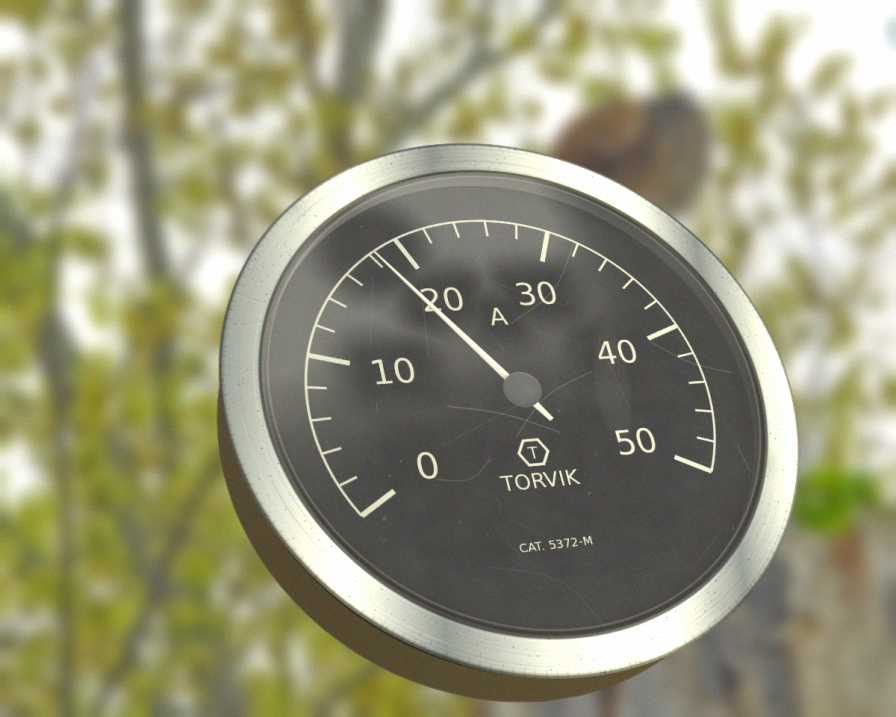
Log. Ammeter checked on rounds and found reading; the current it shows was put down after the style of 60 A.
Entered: 18 A
